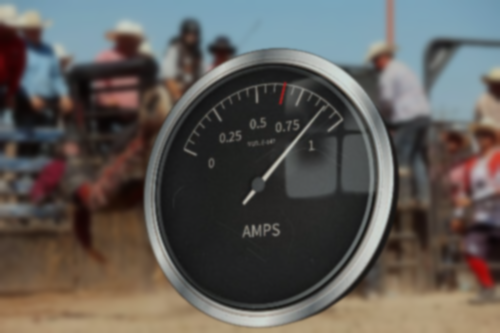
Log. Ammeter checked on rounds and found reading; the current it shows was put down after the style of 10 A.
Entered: 0.9 A
